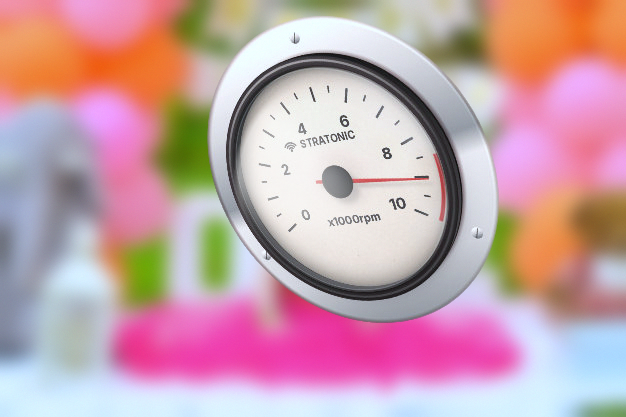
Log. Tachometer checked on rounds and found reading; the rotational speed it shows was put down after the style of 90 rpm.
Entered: 9000 rpm
